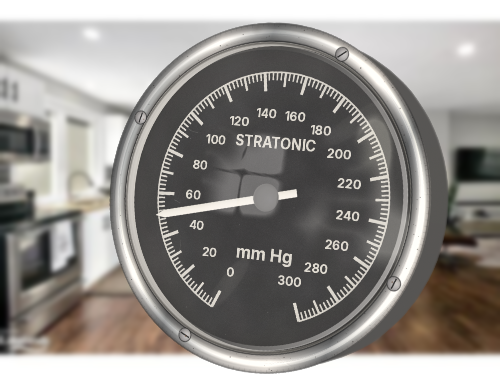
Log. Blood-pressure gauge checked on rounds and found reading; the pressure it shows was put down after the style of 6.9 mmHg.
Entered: 50 mmHg
